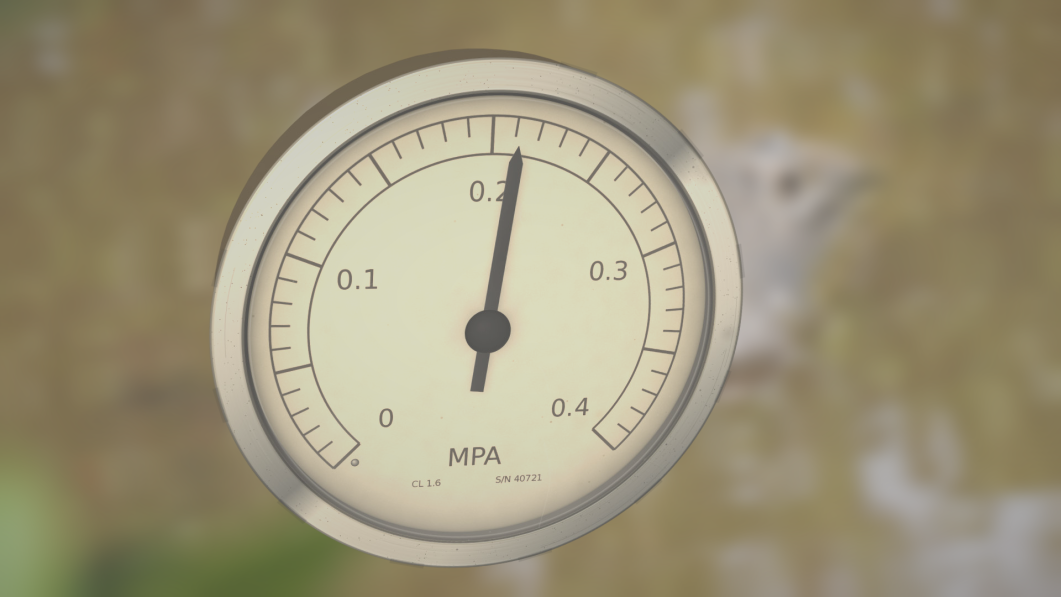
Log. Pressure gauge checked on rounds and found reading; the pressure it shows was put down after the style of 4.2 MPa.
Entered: 0.21 MPa
